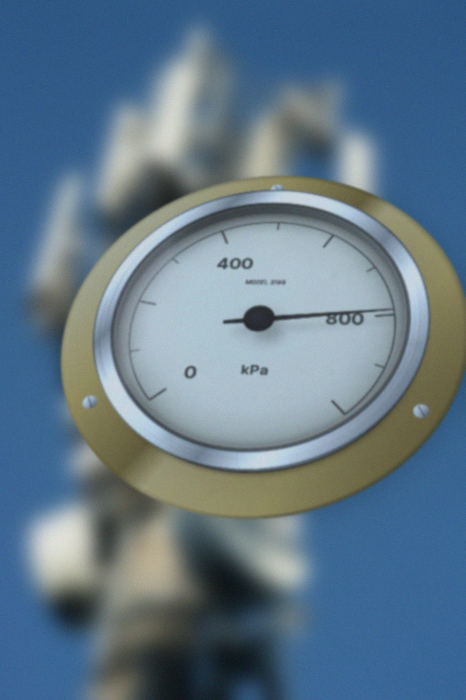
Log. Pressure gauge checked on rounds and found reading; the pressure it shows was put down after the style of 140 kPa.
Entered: 800 kPa
